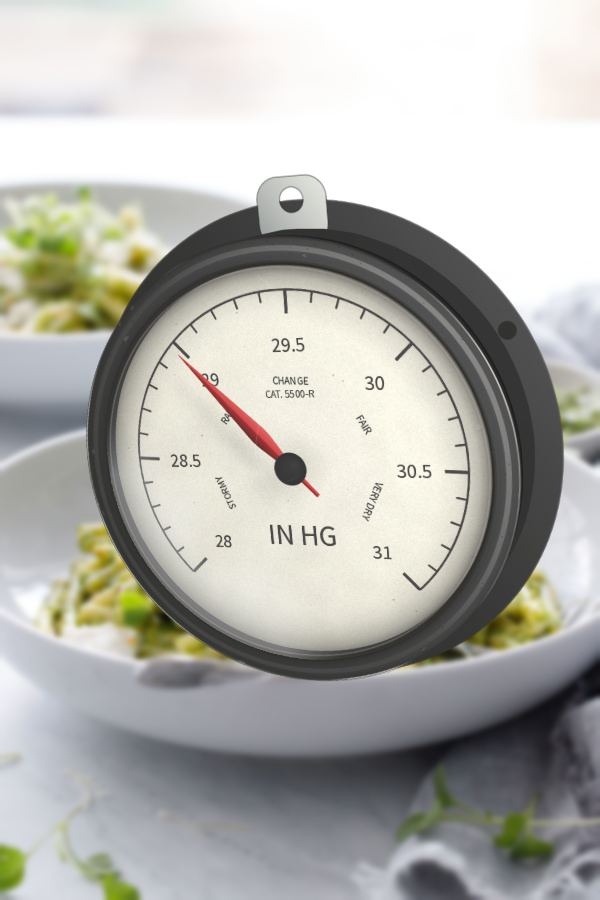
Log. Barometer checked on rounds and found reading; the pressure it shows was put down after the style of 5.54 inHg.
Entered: 29 inHg
